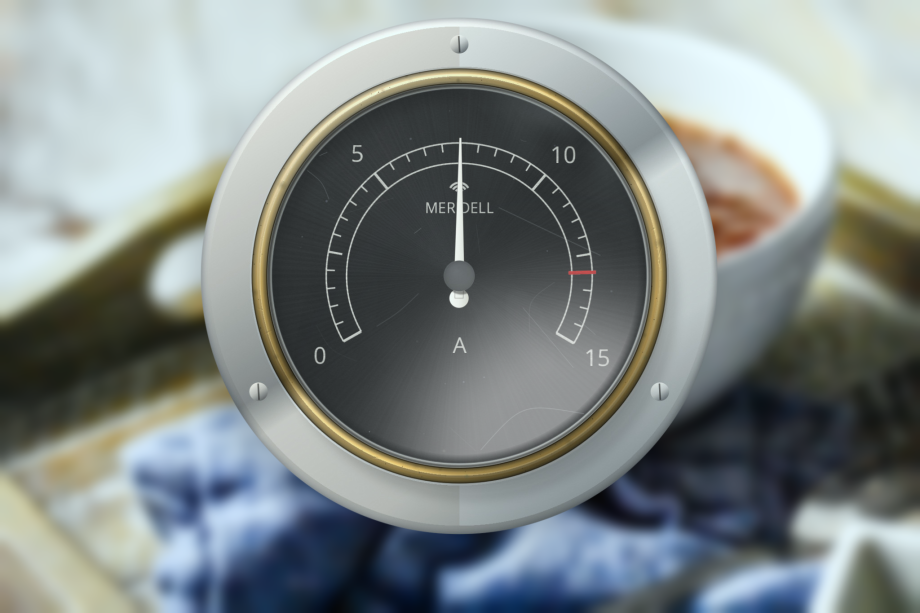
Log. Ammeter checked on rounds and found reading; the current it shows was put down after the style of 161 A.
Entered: 7.5 A
